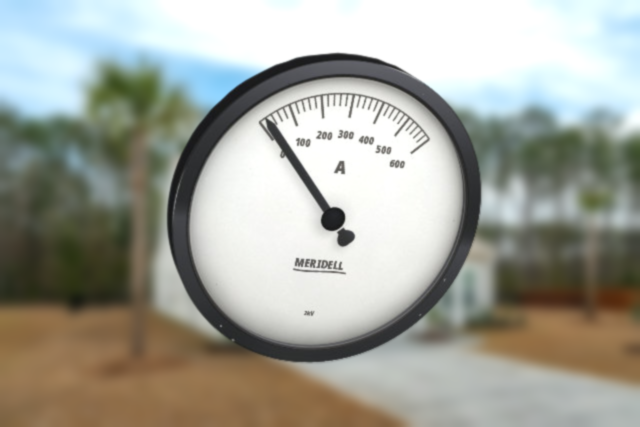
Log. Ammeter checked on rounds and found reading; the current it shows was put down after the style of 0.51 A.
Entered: 20 A
